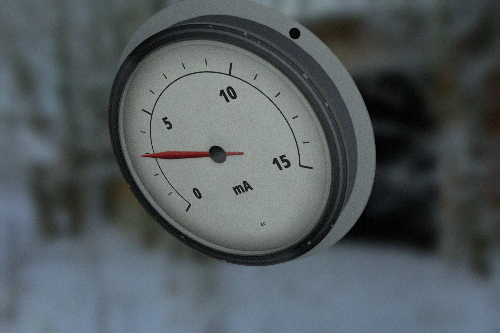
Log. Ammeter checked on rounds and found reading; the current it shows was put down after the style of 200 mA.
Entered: 3 mA
